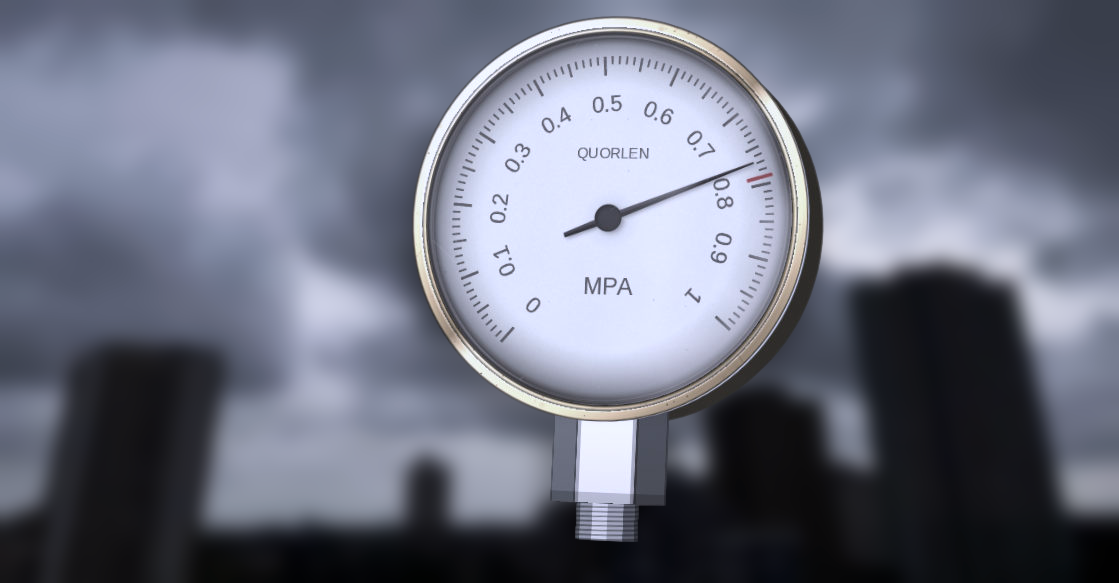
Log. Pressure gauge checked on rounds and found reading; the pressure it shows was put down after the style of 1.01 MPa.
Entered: 0.77 MPa
